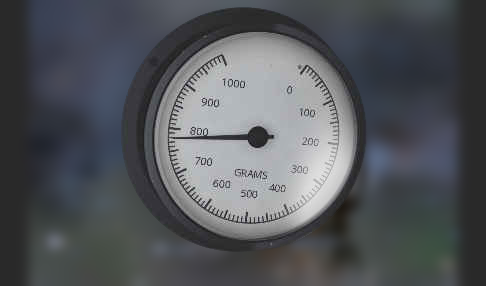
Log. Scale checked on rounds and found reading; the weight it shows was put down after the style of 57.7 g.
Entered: 780 g
